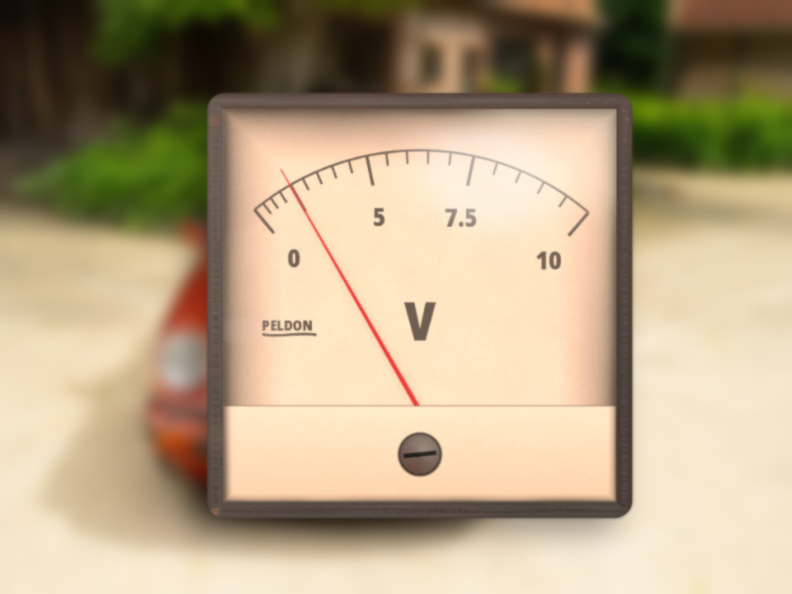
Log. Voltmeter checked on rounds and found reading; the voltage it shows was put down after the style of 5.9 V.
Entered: 2.5 V
